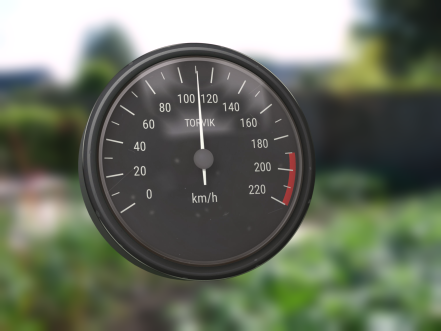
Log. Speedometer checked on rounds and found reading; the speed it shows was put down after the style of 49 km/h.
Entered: 110 km/h
